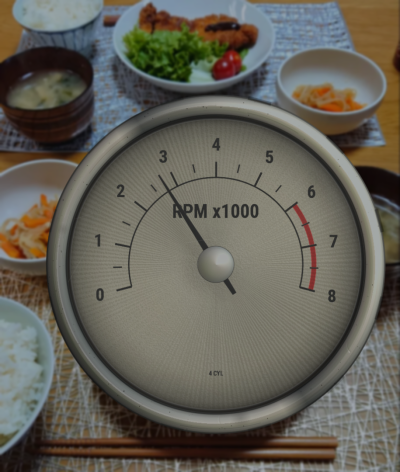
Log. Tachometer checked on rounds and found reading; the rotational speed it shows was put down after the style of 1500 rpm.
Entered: 2750 rpm
